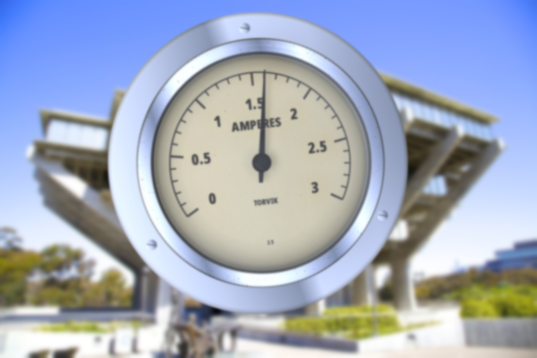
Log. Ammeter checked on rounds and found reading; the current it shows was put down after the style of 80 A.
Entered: 1.6 A
